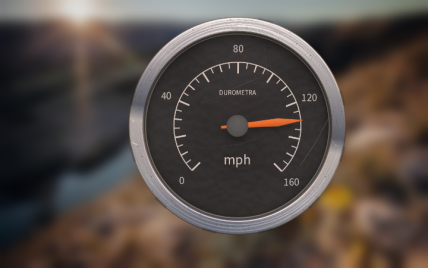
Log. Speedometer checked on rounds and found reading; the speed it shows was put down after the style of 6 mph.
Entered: 130 mph
